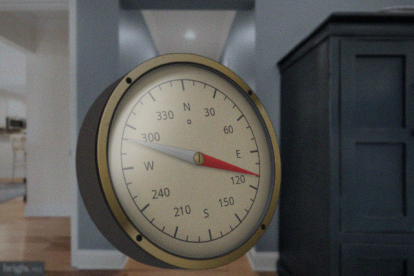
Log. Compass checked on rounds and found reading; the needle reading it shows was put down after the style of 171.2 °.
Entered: 110 °
